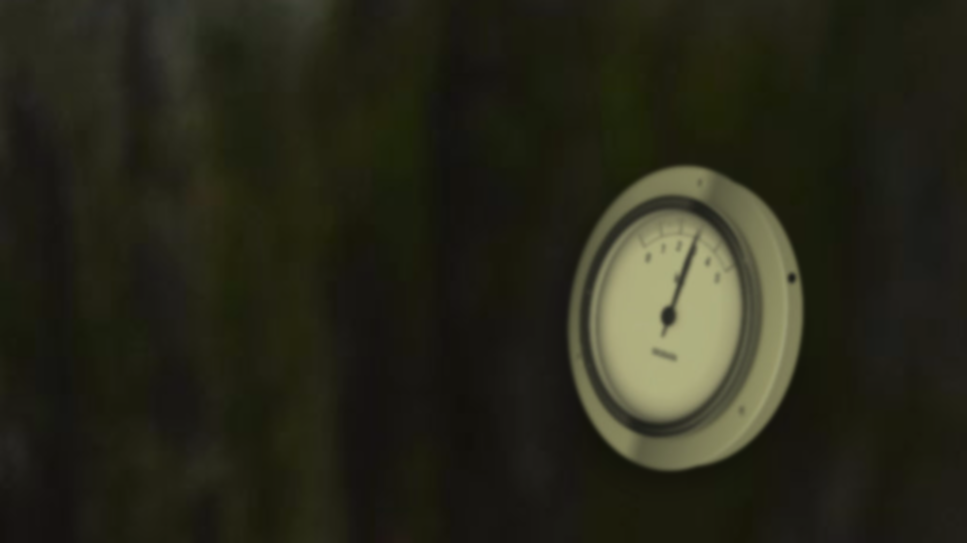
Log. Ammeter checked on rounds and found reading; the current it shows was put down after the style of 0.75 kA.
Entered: 3 kA
